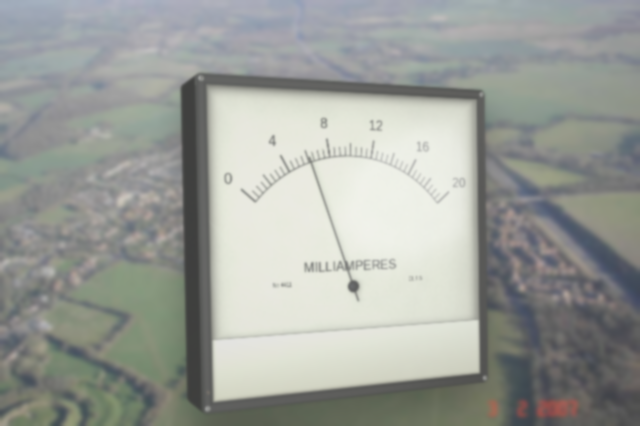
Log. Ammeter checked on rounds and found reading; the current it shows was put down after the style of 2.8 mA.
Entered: 6 mA
